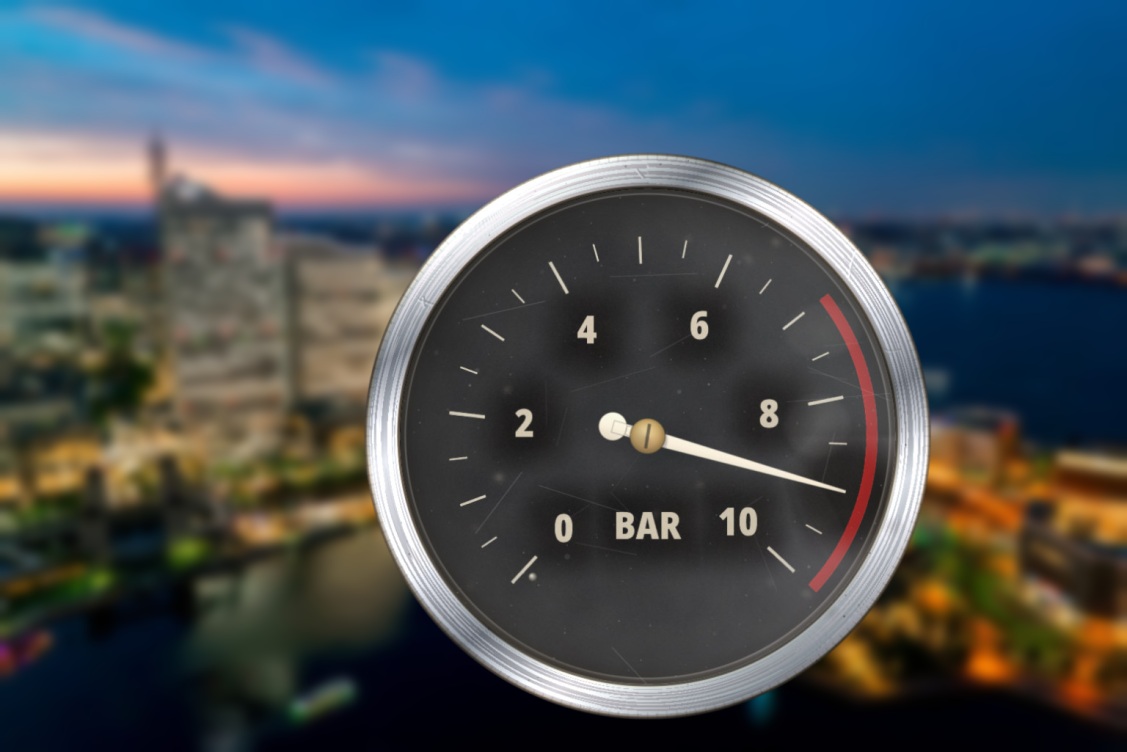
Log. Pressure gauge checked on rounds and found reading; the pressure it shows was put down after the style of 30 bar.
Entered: 9 bar
